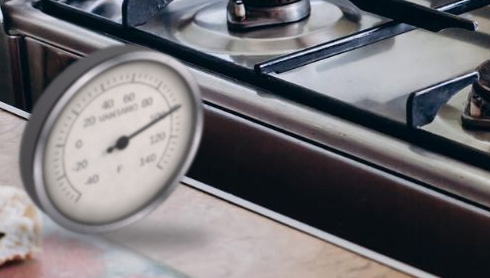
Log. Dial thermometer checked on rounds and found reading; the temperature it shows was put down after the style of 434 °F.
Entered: 100 °F
